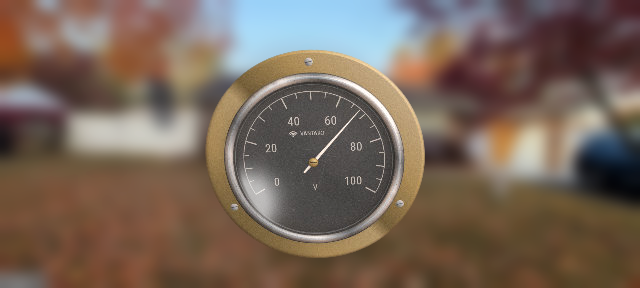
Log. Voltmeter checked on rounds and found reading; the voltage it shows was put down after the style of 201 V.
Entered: 67.5 V
